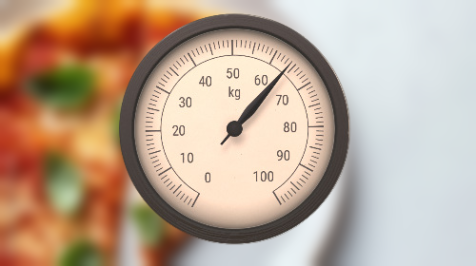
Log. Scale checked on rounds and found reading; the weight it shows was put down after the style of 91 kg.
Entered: 64 kg
